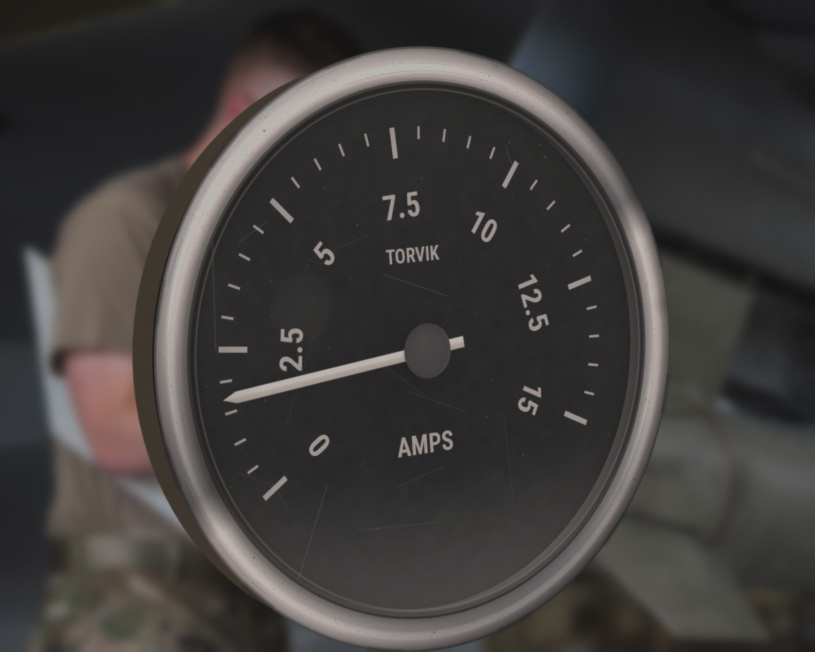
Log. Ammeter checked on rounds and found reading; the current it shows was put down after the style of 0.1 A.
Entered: 1.75 A
